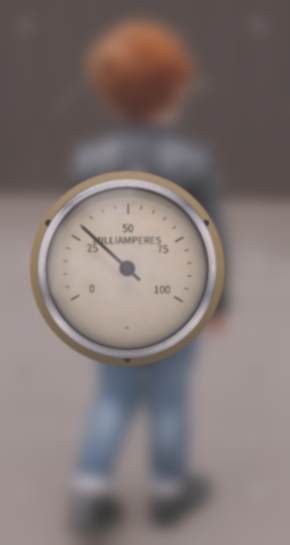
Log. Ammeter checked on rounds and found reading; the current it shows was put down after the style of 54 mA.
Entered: 30 mA
